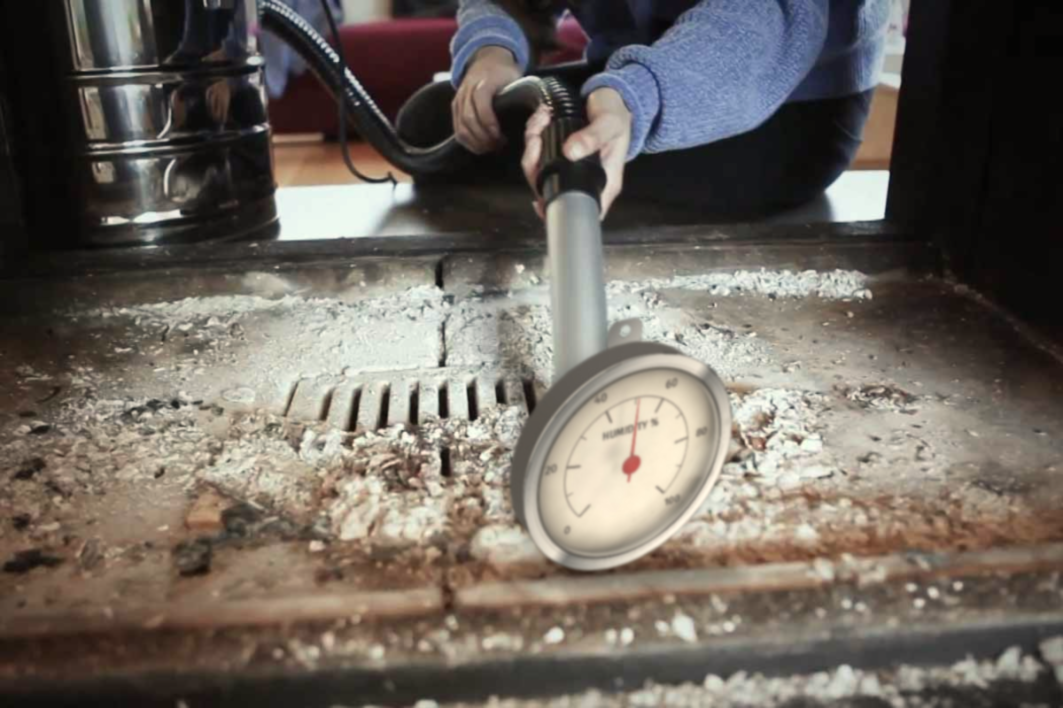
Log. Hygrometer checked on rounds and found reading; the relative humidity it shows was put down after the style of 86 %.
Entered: 50 %
